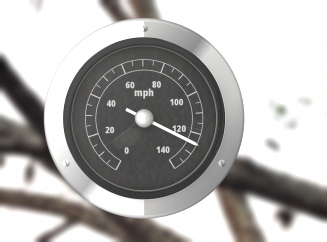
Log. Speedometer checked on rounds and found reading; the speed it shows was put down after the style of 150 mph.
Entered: 125 mph
